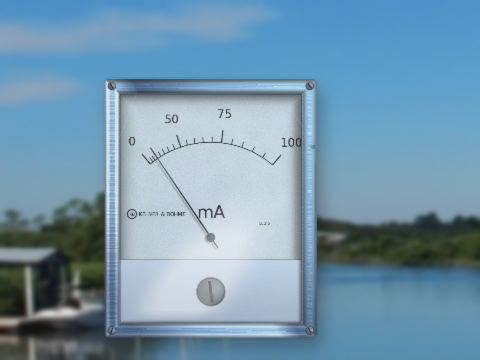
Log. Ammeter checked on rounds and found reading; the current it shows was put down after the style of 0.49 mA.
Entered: 25 mA
